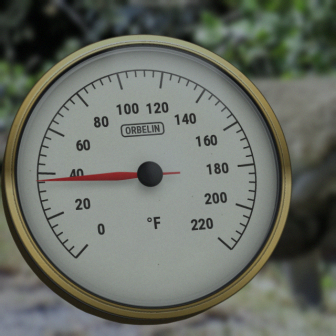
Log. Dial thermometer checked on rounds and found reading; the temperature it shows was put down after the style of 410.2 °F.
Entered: 36 °F
